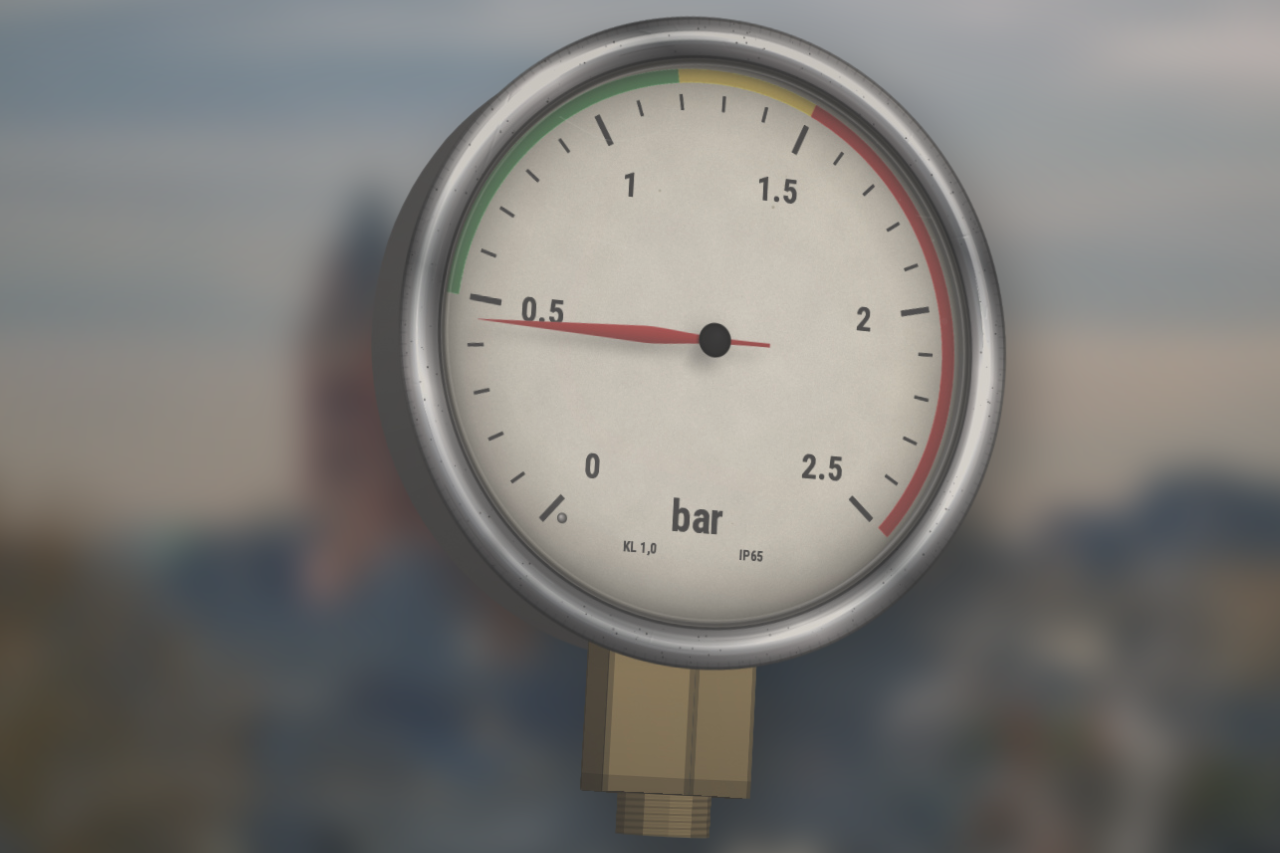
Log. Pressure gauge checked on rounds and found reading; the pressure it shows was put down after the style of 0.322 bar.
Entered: 0.45 bar
